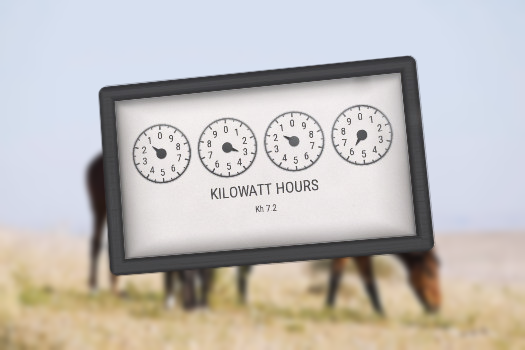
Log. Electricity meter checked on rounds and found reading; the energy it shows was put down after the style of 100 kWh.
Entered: 1316 kWh
